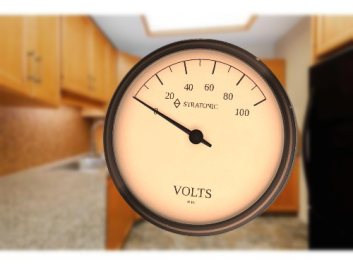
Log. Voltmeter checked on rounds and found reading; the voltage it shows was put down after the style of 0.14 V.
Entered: 0 V
